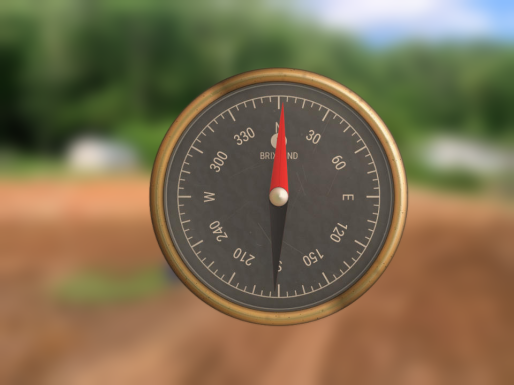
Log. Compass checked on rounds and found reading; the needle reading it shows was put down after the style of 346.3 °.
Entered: 2.5 °
